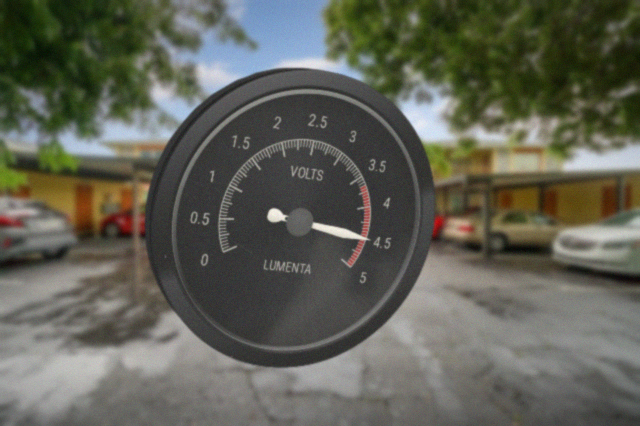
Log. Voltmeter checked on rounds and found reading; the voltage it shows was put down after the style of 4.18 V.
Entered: 4.5 V
